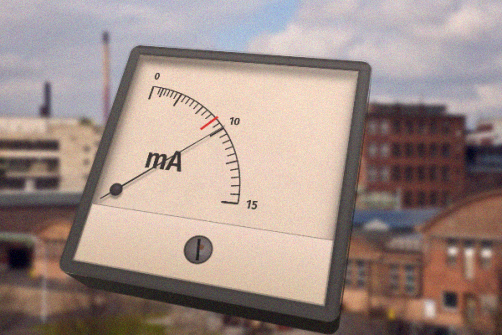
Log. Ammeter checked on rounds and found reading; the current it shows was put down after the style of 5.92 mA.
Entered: 10 mA
